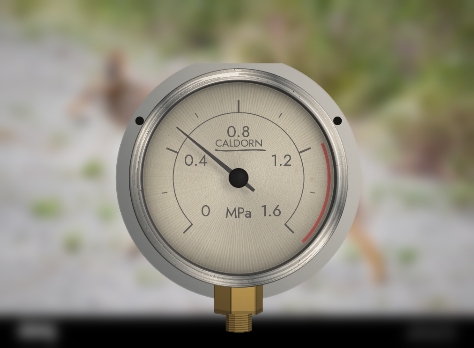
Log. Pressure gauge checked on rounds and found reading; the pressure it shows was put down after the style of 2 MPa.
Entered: 0.5 MPa
